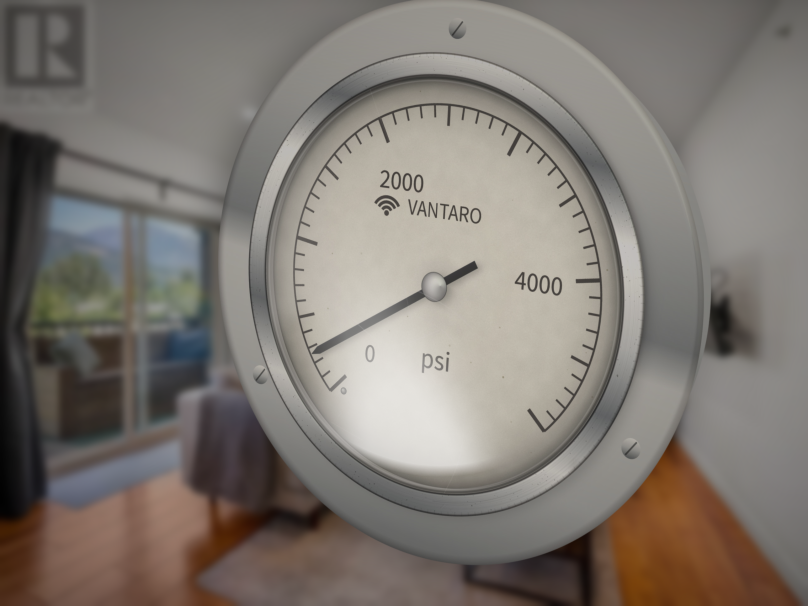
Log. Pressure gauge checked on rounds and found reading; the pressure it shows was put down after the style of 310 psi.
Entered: 250 psi
